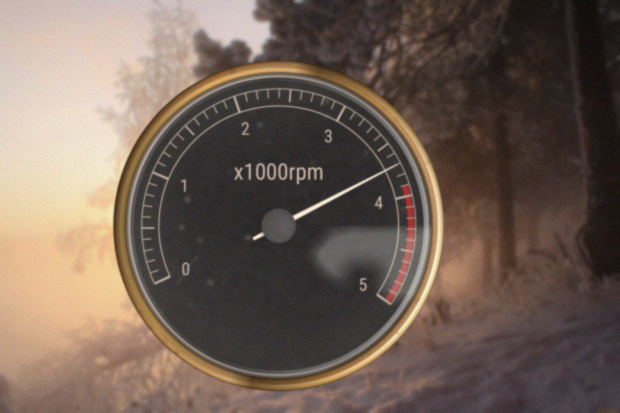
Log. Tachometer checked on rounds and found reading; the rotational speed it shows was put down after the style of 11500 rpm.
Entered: 3700 rpm
